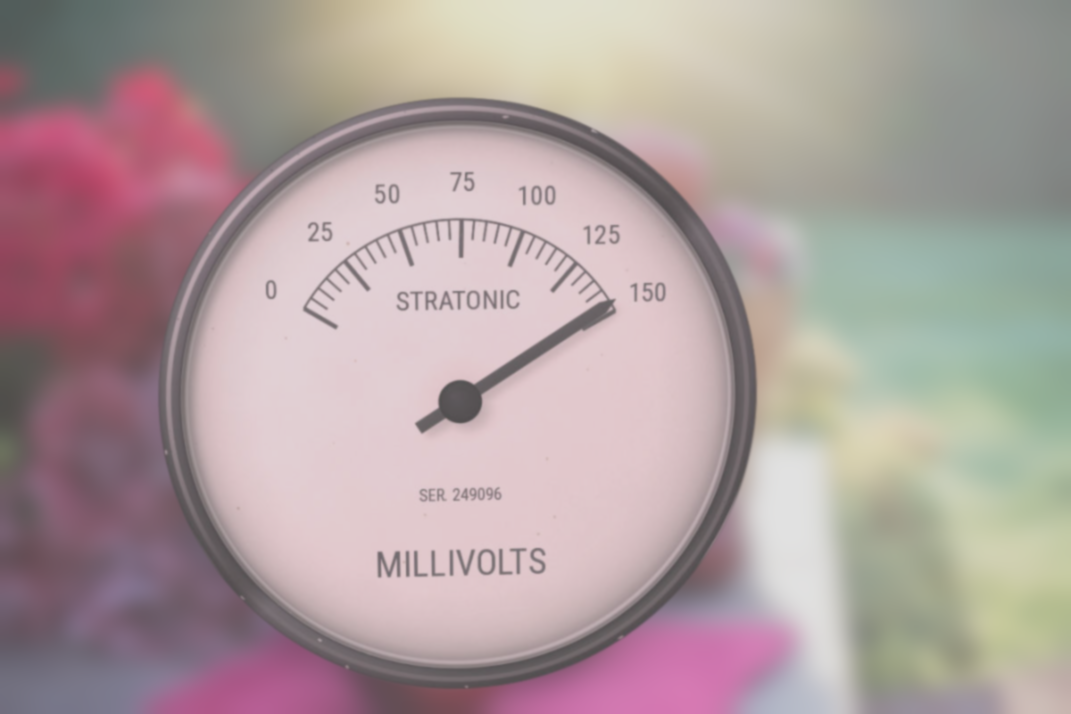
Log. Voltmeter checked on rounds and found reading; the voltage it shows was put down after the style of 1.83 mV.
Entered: 145 mV
